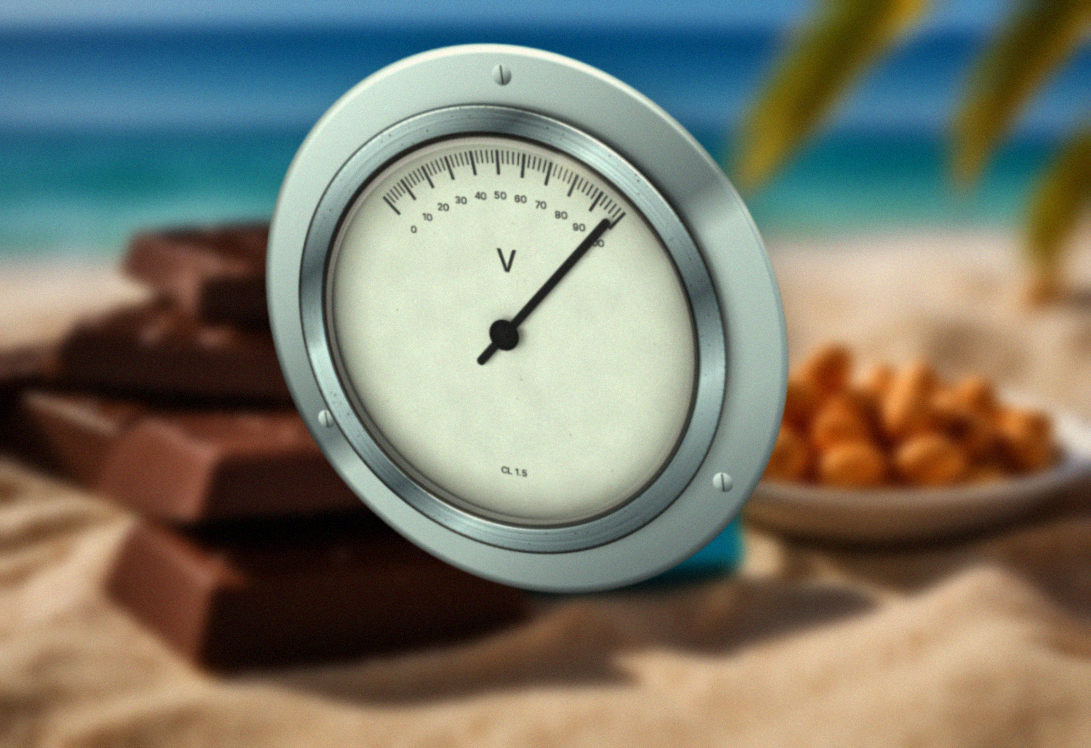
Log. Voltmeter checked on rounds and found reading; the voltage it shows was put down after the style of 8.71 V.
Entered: 98 V
